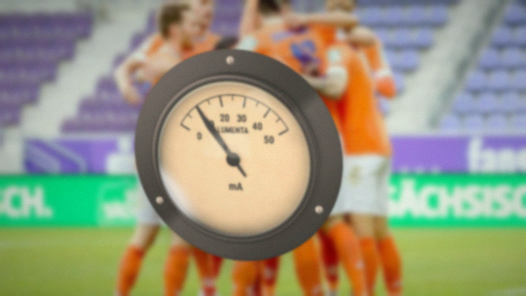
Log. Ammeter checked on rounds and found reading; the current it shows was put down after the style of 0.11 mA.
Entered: 10 mA
